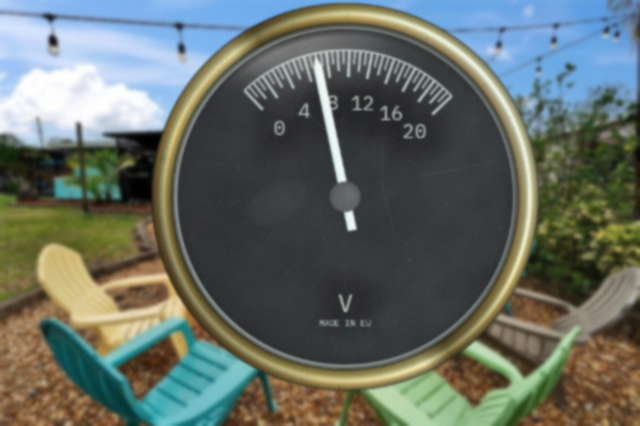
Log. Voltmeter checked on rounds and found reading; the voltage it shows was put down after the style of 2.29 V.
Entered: 7 V
